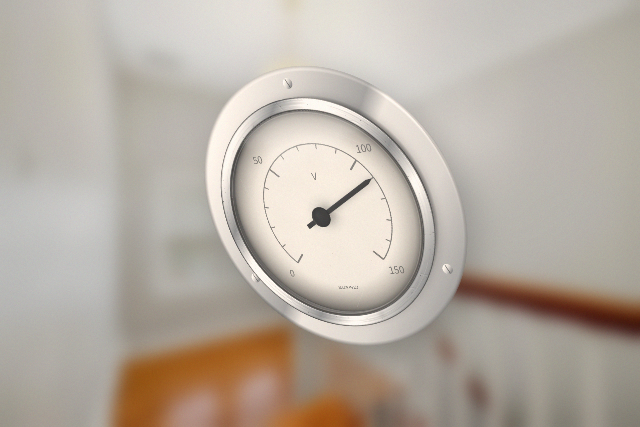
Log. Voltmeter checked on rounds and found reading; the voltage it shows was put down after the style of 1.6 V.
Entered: 110 V
